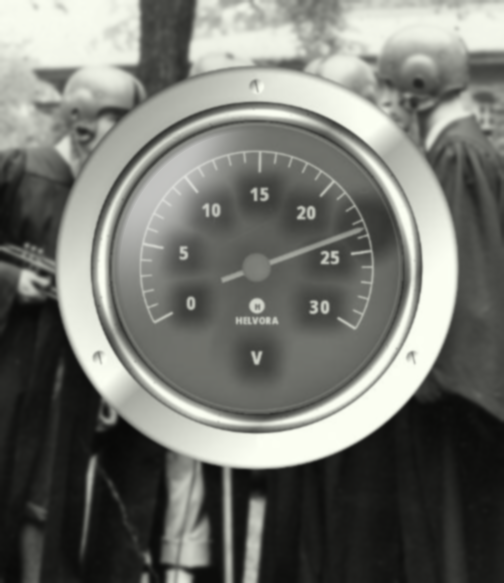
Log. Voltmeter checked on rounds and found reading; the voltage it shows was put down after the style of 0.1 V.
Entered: 23.5 V
